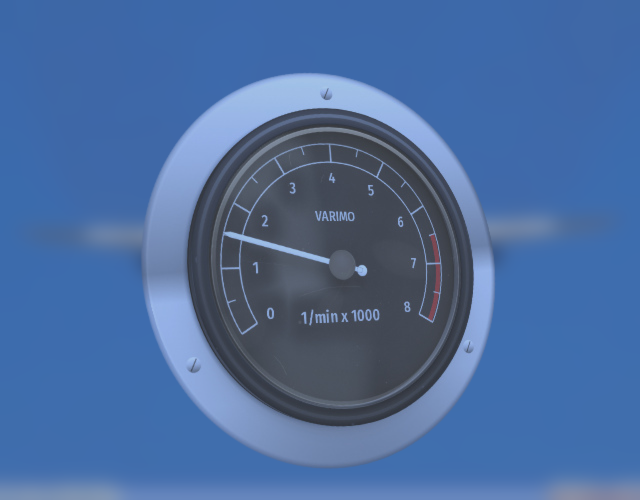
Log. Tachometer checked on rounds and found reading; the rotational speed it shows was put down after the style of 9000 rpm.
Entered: 1500 rpm
